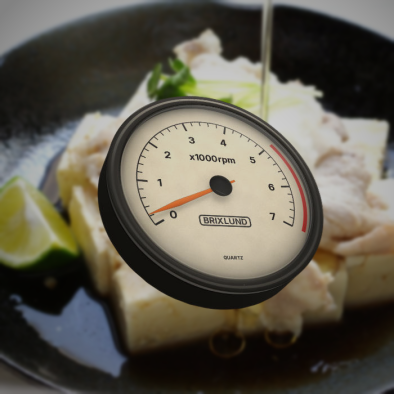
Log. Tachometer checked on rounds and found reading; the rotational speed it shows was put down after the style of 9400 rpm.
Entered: 200 rpm
